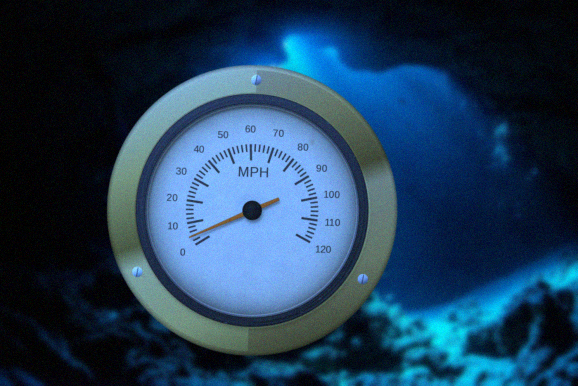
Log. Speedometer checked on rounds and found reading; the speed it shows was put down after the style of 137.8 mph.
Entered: 4 mph
